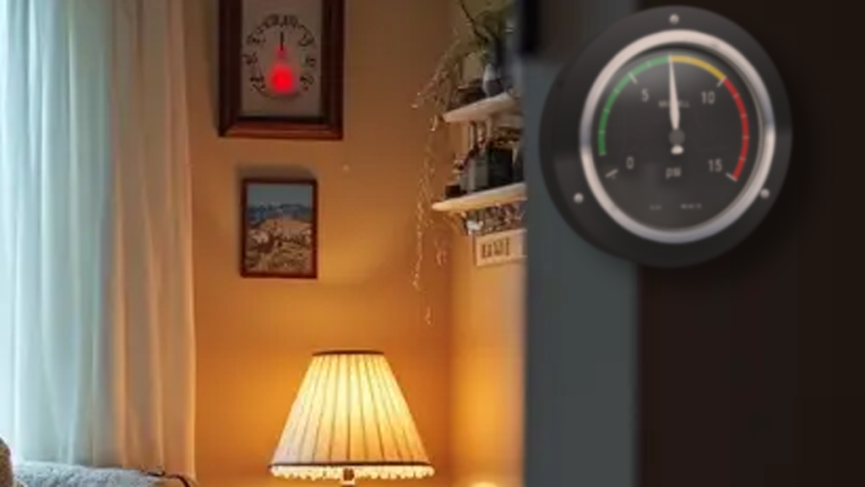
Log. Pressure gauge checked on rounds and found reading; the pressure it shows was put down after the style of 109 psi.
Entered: 7 psi
